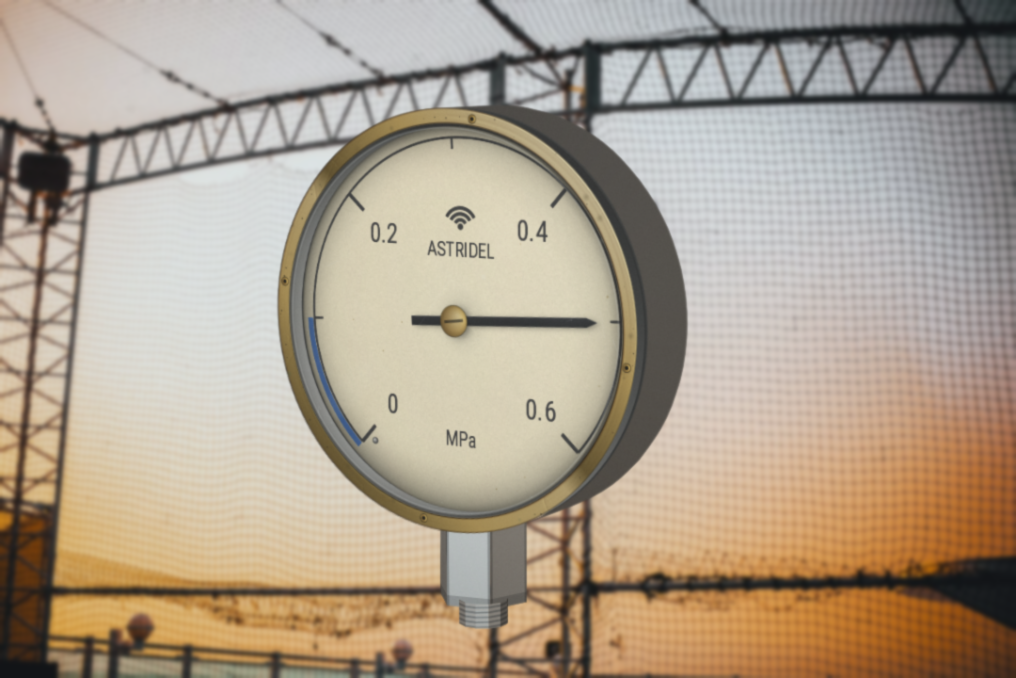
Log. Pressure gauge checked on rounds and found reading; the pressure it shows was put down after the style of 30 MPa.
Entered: 0.5 MPa
